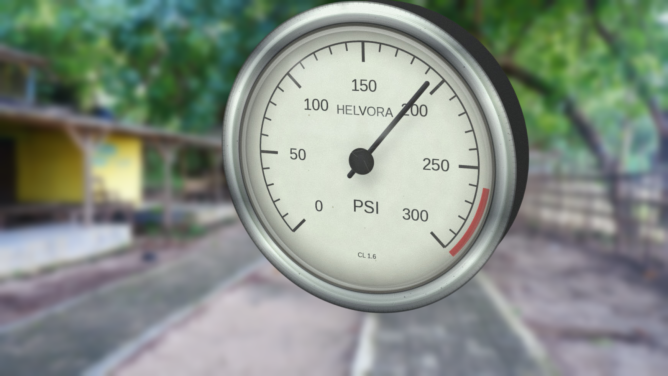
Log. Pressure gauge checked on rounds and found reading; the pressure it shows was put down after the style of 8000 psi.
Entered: 195 psi
